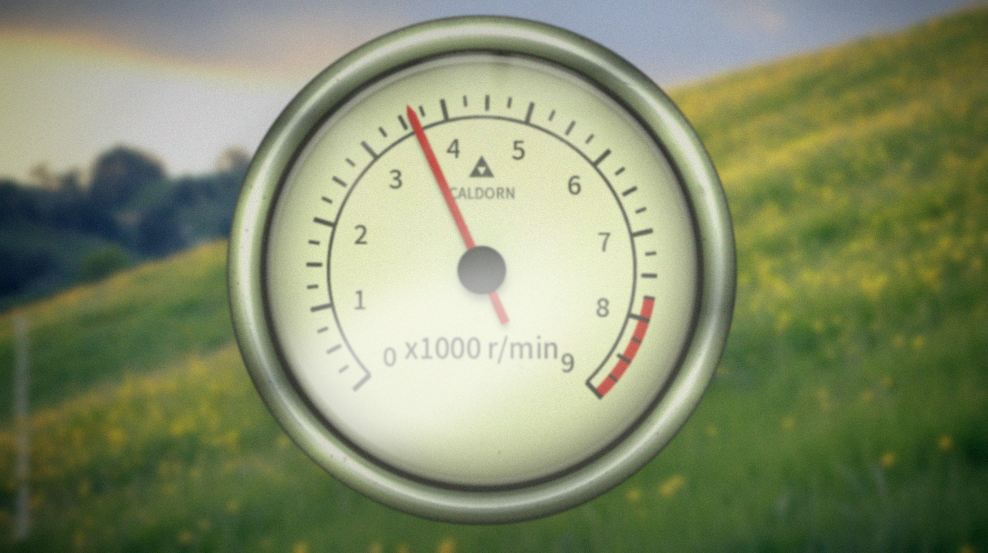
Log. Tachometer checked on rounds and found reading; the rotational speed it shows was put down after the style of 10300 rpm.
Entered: 3625 rpm
